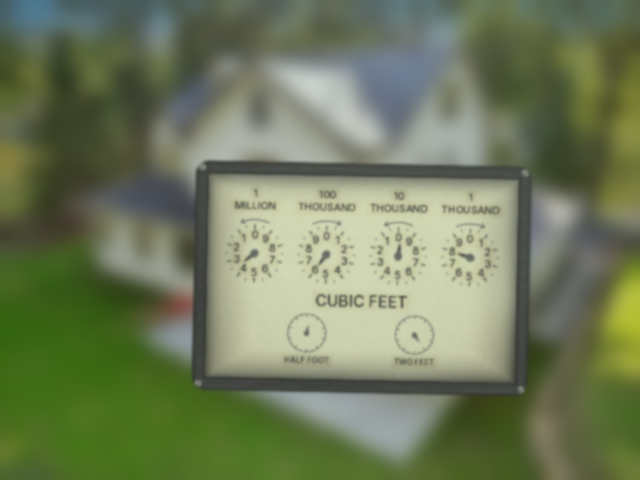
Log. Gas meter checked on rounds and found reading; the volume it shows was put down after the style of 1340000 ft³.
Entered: 359800 ft³
